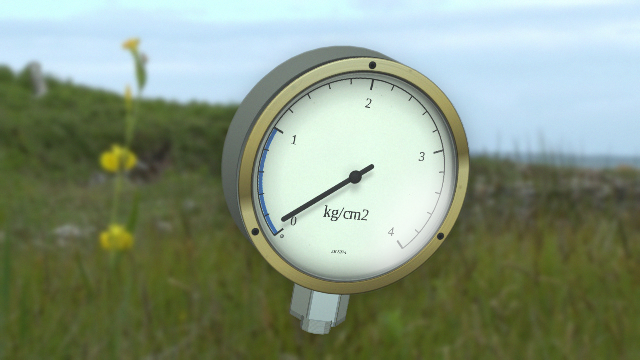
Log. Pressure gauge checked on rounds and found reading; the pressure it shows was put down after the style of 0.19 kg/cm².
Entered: 0.1 kg/cm²
